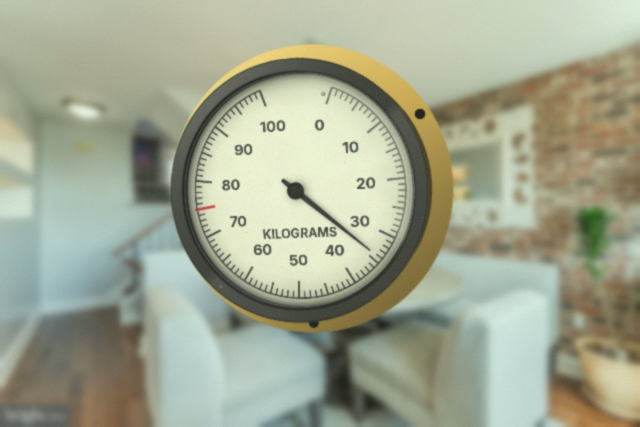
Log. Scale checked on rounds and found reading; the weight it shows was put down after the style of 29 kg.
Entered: 34 kg
